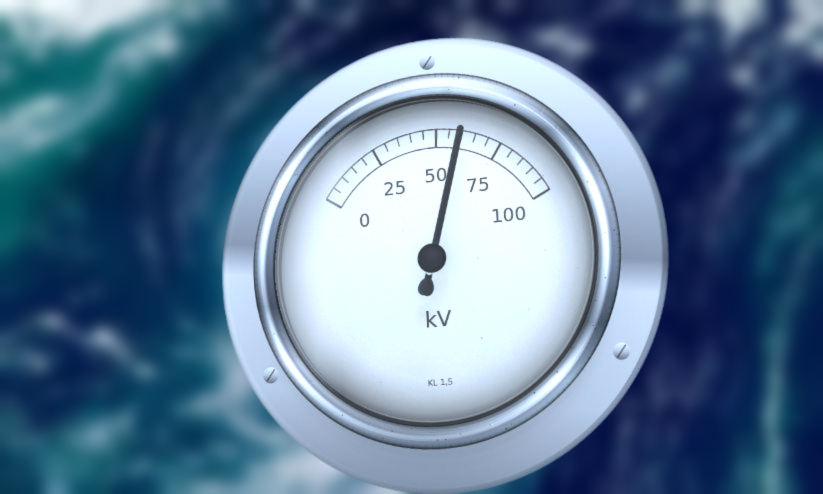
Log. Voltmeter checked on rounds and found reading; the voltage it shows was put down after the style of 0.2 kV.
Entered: 60 kV
